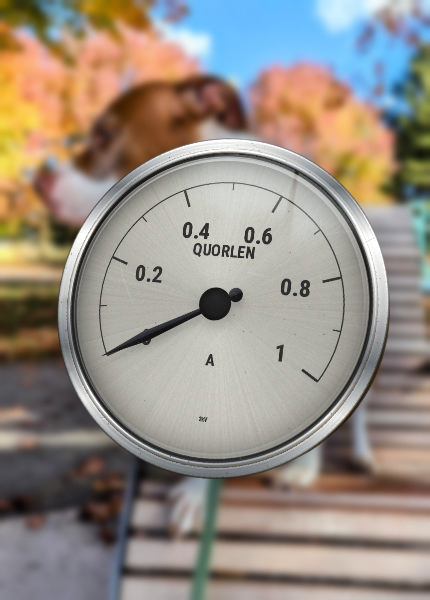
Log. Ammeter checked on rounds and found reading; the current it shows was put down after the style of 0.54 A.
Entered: 0 A
